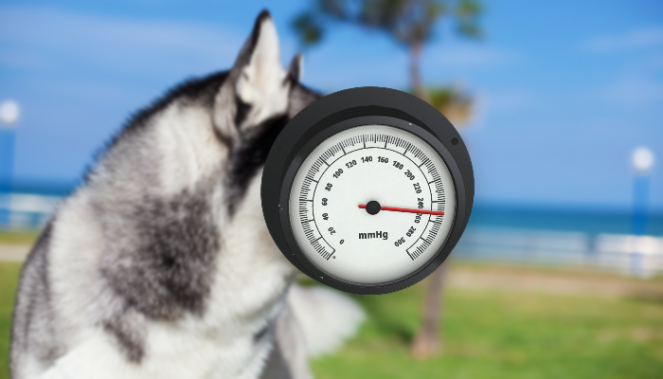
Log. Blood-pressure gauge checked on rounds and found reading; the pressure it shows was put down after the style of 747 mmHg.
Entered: 250 mmHg
